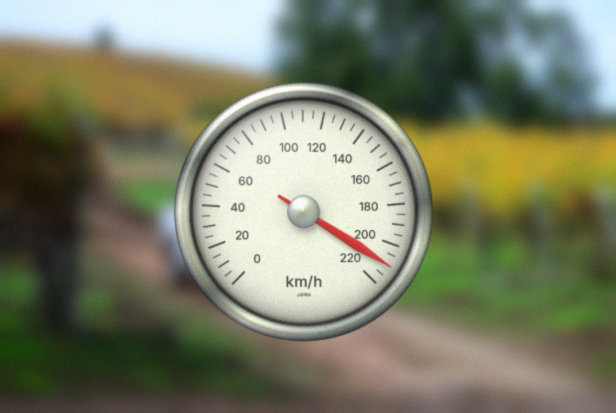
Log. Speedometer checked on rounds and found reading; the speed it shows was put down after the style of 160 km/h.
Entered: 210 km/h
